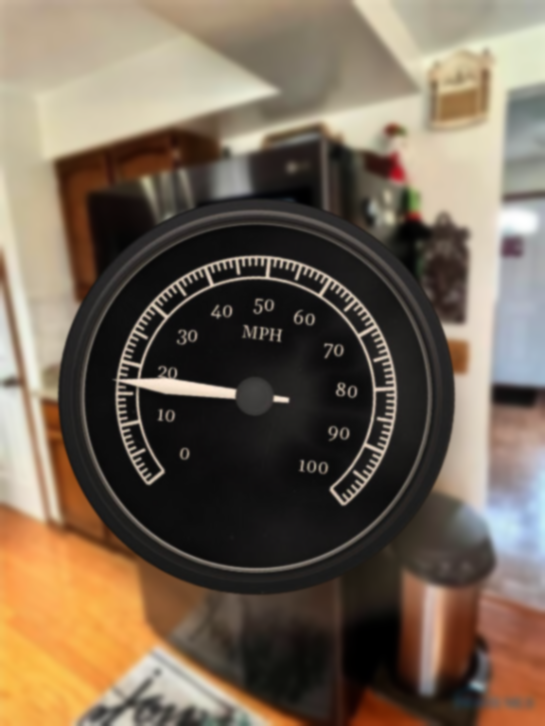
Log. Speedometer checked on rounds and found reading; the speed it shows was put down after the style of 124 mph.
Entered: 17 mph
